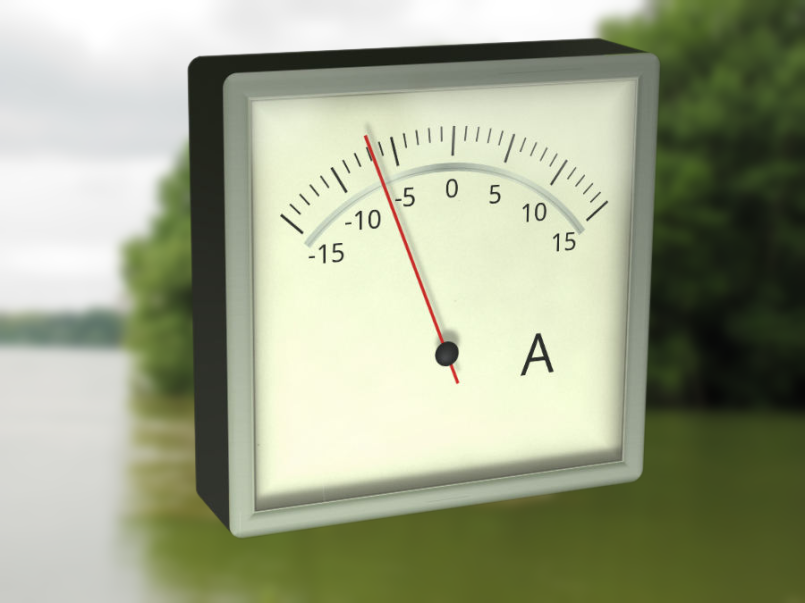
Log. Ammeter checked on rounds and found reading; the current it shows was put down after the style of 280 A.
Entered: -7 A
